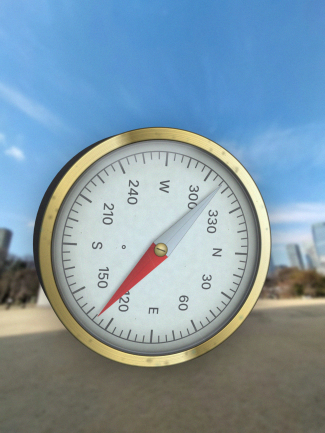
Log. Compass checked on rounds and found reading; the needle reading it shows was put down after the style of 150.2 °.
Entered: 130 °
